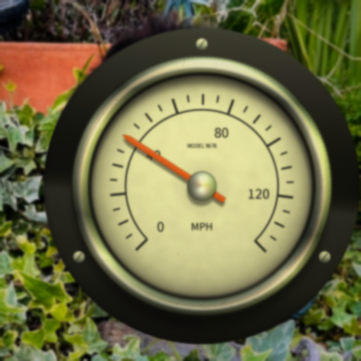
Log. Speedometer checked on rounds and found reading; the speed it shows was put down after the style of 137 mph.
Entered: 40 mph
